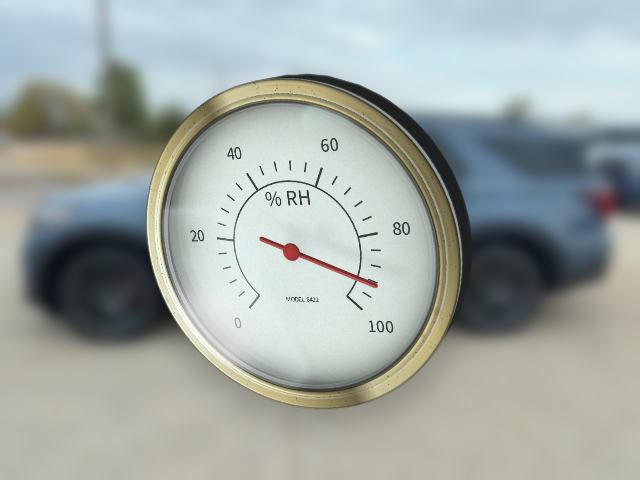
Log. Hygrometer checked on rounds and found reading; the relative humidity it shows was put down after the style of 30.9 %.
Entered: 92 %
